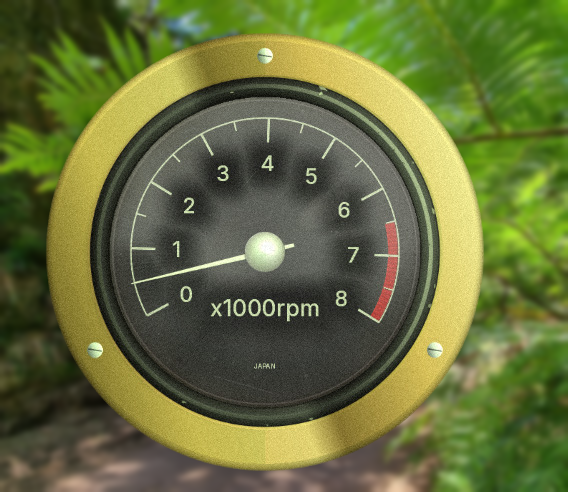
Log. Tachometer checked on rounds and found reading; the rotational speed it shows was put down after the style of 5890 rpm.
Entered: 500 rpm
